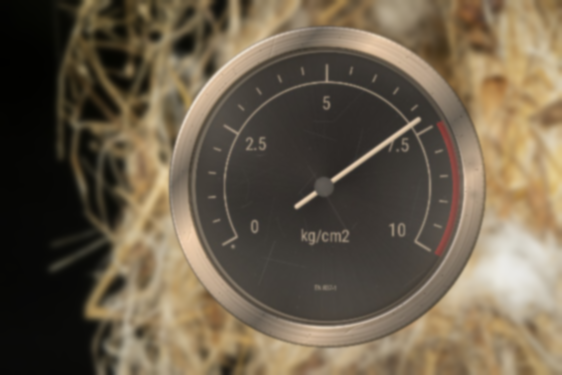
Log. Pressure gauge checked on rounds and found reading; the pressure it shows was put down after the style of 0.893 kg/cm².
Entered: 7.25 kg/cm²
